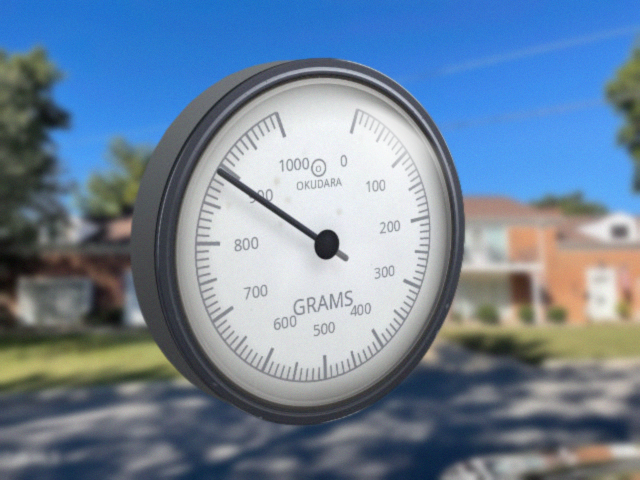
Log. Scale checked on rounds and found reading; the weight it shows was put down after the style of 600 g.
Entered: 890 g
